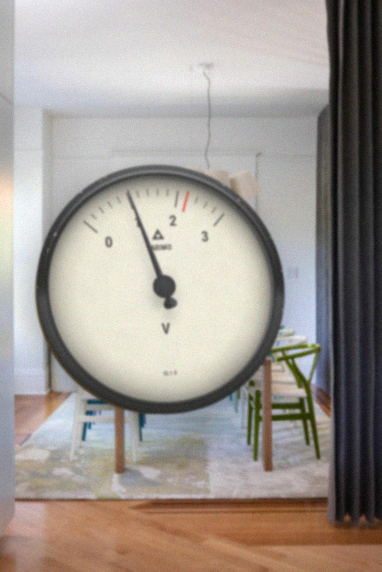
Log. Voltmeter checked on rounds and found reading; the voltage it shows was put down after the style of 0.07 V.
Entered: 1 V
